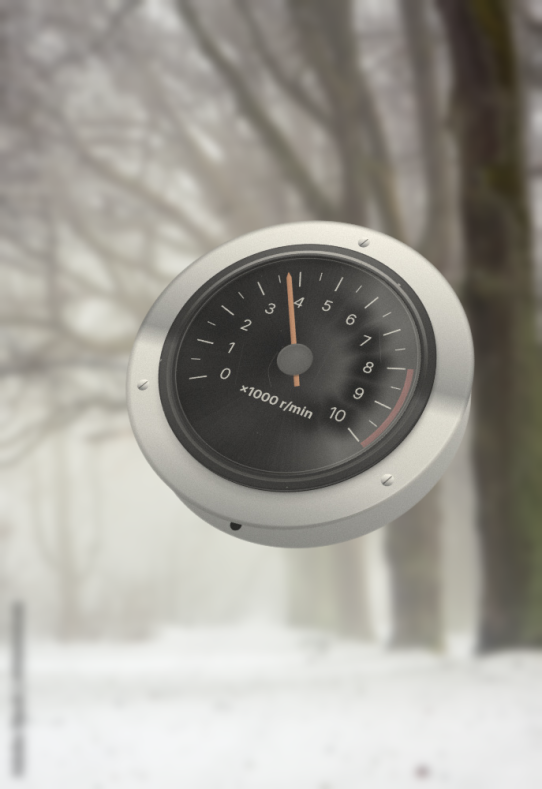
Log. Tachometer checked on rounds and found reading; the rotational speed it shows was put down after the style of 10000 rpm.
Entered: 3750 rpm
